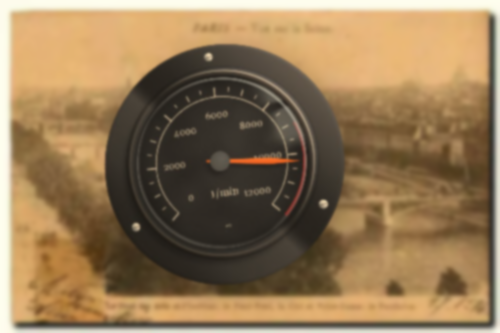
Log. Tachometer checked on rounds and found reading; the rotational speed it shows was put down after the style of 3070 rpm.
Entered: 10250 rpm
